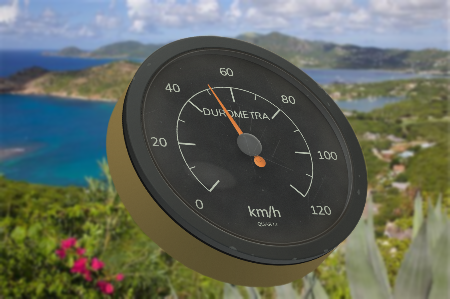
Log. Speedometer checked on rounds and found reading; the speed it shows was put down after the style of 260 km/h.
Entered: 50 km/h
